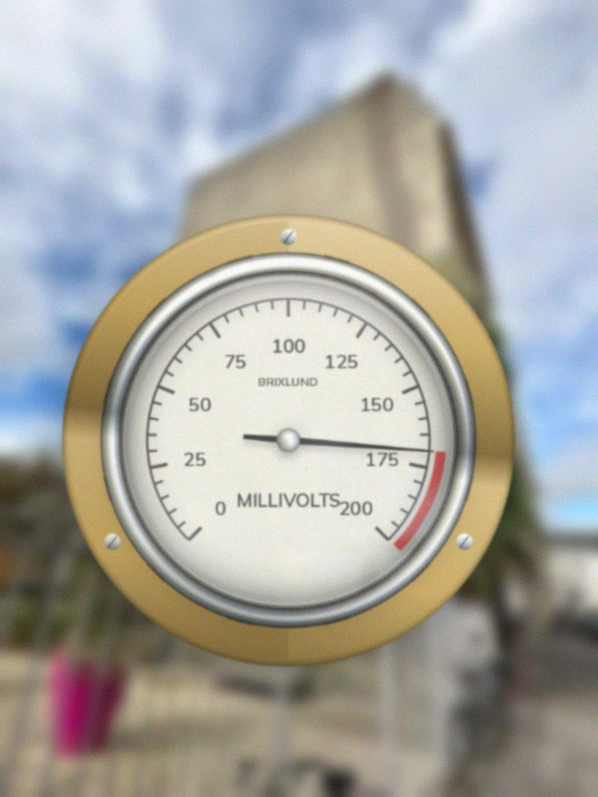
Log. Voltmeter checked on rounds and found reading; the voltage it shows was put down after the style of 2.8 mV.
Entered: 170 mV
